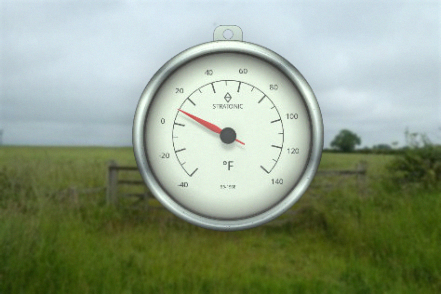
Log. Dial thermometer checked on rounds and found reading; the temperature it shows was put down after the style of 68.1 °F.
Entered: 10 °F
